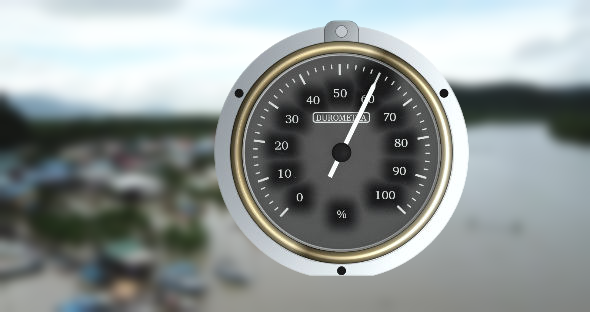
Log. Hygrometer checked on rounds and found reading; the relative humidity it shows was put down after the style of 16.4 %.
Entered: 60 %
